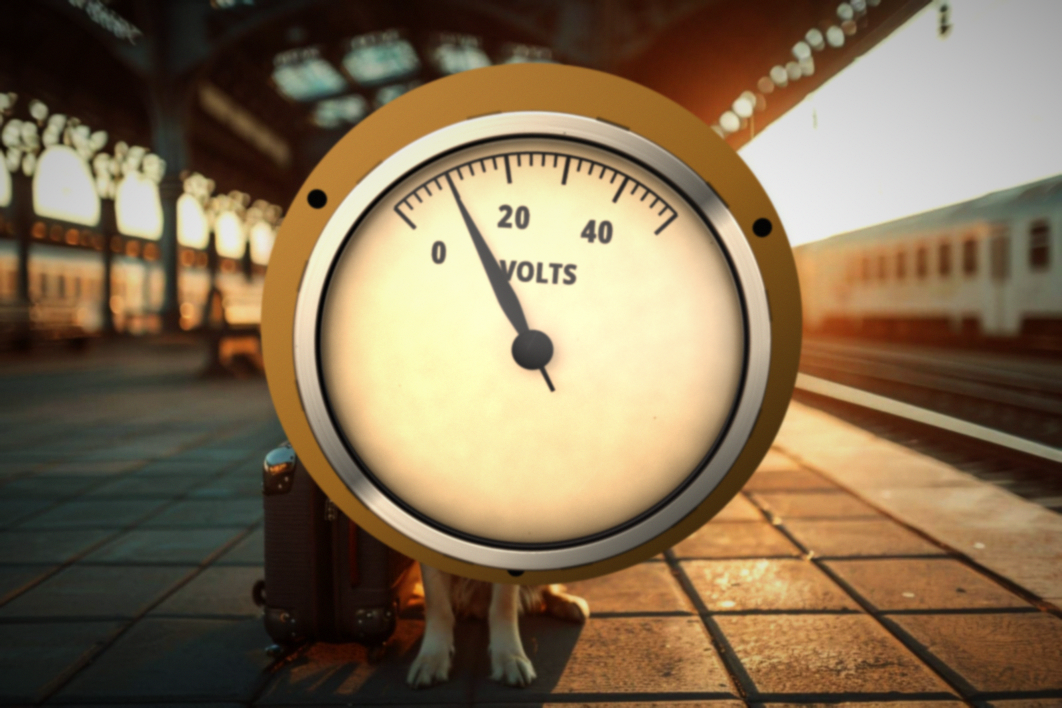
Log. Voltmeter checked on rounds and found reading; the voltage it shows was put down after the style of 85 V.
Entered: 10 V
